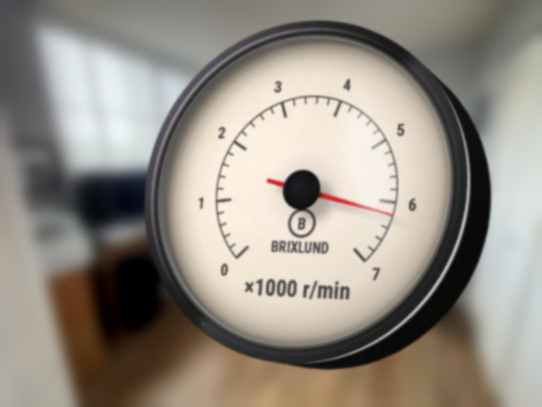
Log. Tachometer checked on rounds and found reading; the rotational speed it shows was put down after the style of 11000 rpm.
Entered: 6200 rpm
